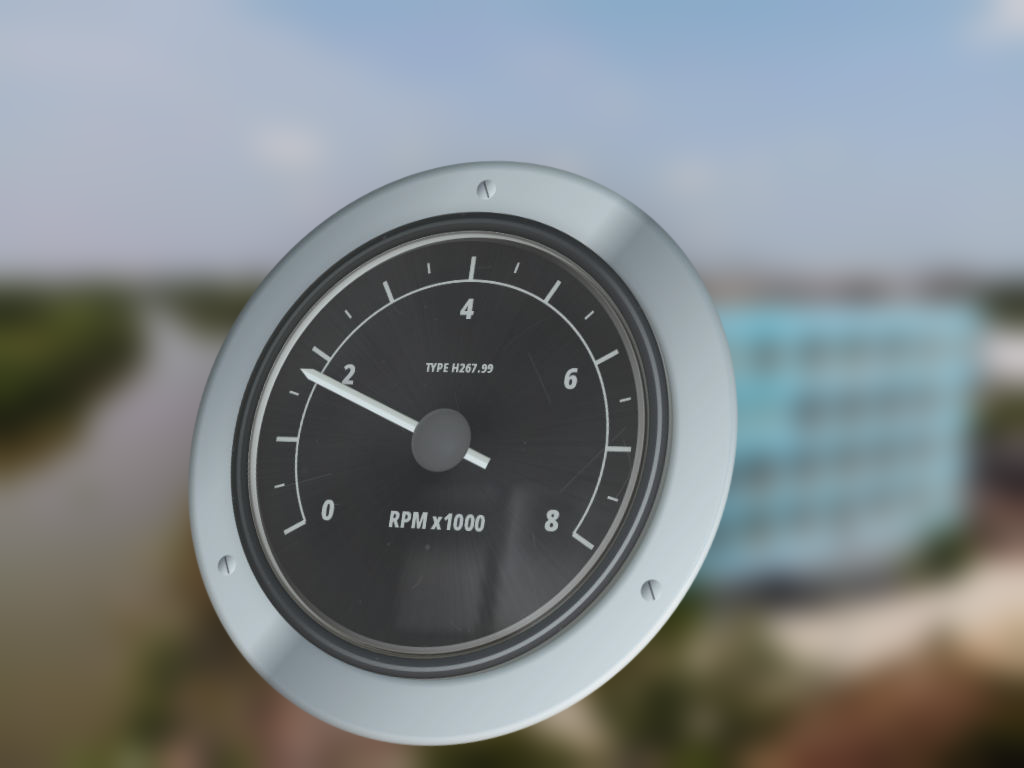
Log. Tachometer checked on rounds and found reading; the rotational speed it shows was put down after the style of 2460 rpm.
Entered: 1750 rpm
